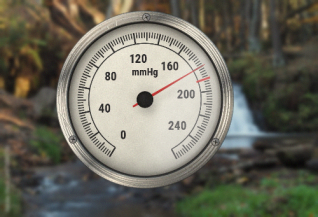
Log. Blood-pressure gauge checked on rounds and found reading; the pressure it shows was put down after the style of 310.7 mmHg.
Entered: 180 mmHg
